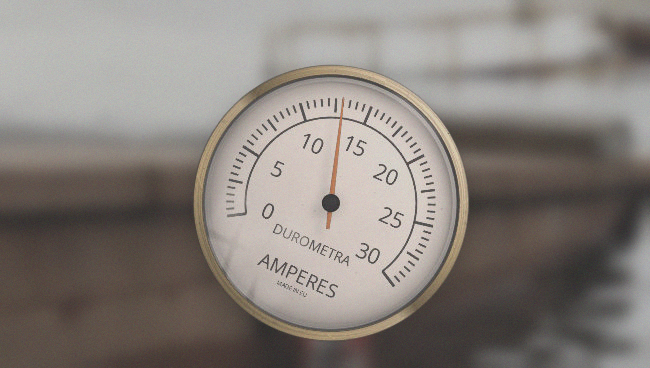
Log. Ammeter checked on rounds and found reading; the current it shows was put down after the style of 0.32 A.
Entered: 13 A
